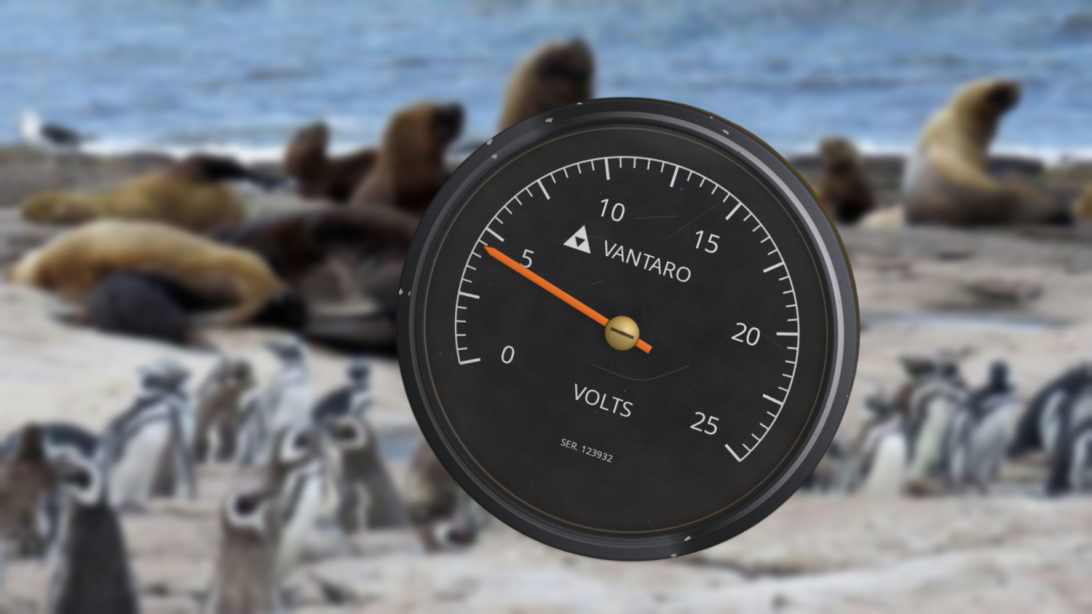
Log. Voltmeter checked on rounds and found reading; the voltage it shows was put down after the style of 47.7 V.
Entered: 4.5 V
